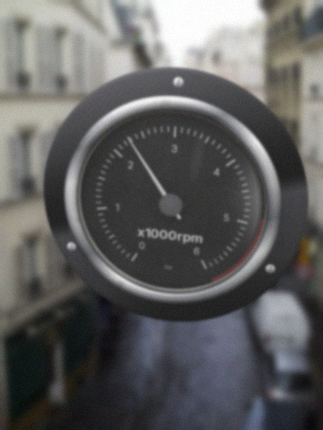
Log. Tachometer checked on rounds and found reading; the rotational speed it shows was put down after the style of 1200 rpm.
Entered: 2300 rpm
